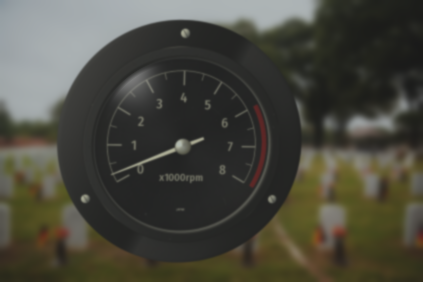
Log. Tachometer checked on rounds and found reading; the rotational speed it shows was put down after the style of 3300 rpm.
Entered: 250 rpm
